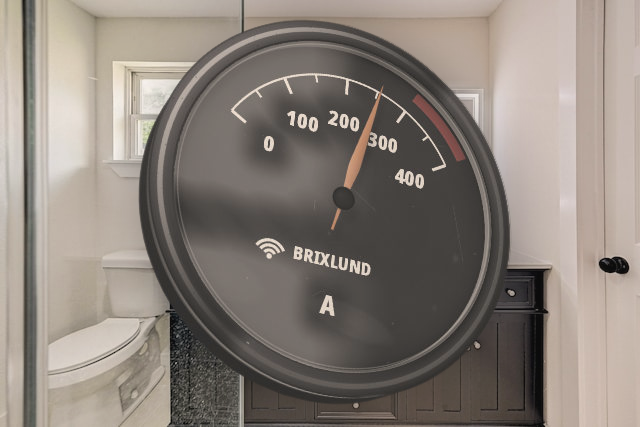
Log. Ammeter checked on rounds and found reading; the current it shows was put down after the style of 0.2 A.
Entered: 250 A
